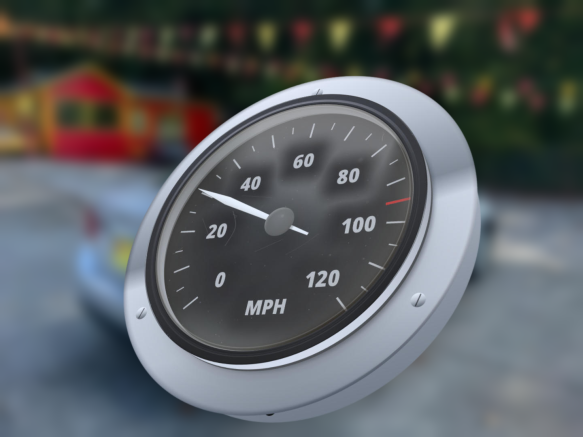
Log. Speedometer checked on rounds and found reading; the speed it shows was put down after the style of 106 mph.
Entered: 30 mph
